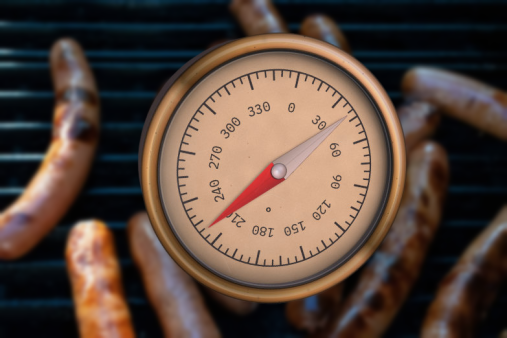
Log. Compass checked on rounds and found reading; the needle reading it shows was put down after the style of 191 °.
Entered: 220 °
